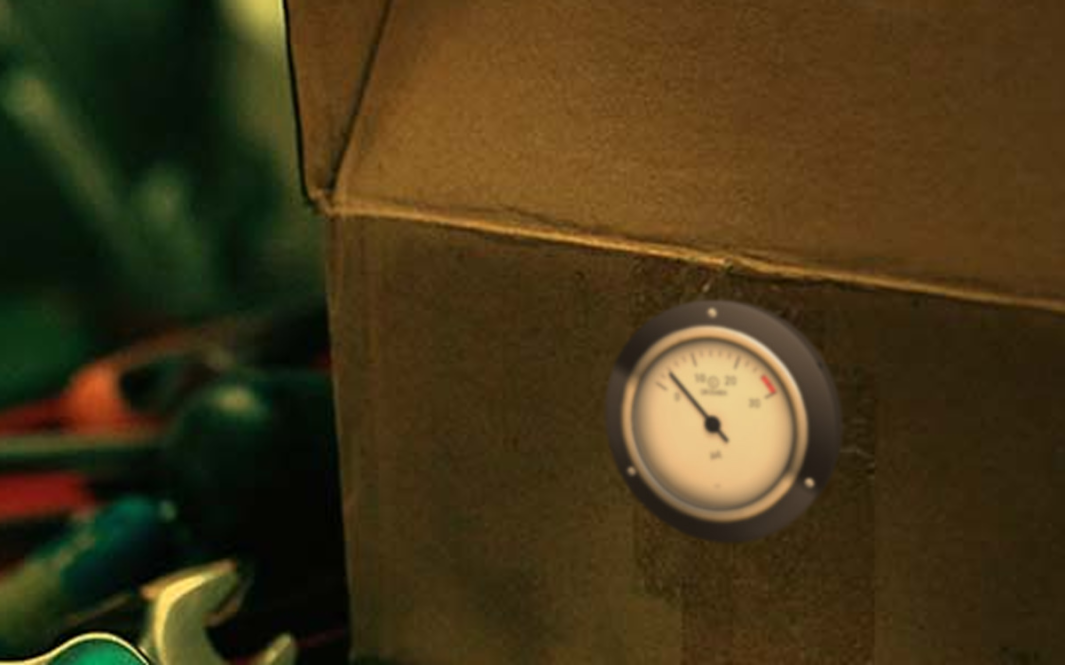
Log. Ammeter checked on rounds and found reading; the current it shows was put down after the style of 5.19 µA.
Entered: 4 µA
